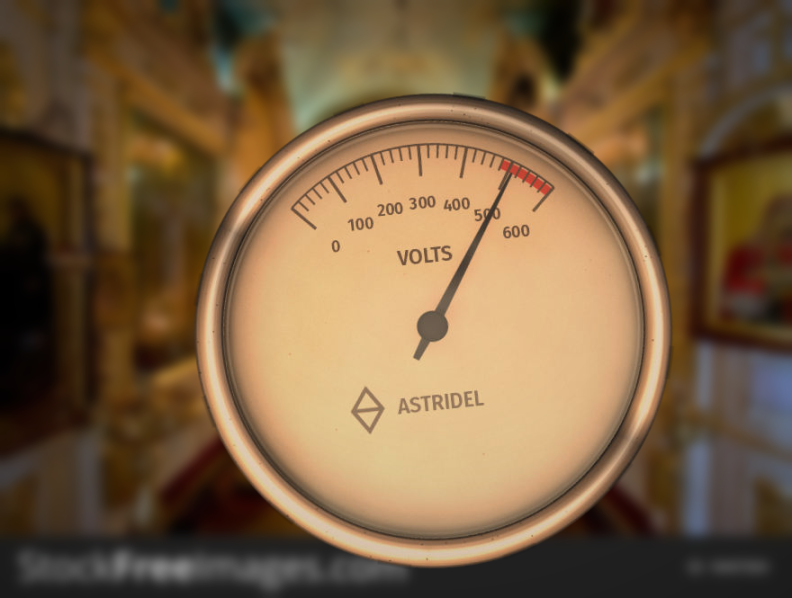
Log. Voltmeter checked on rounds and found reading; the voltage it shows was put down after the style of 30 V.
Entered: 510 V
